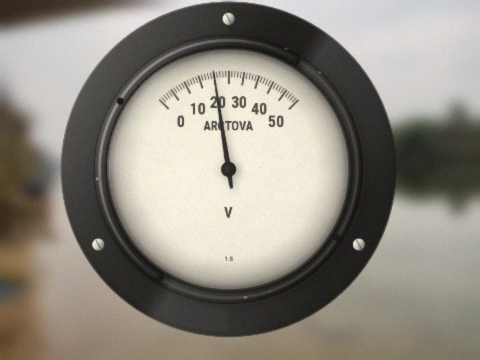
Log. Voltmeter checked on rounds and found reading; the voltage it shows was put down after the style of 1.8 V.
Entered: 20 V
